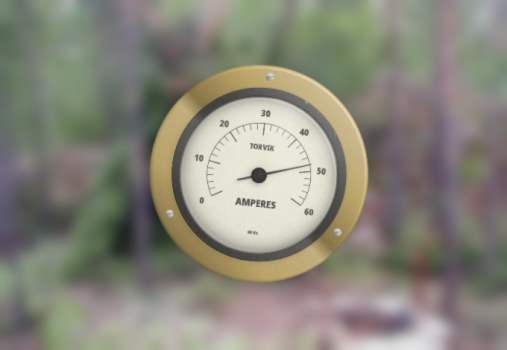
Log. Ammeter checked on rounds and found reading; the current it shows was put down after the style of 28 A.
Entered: 48 A
